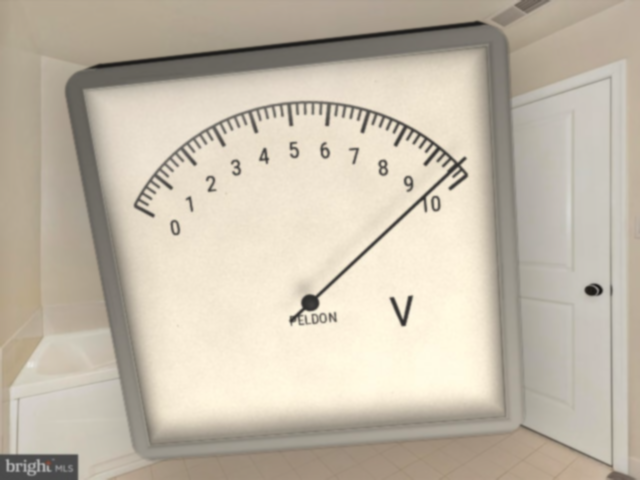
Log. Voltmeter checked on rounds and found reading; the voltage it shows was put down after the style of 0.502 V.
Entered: 9.6 V
